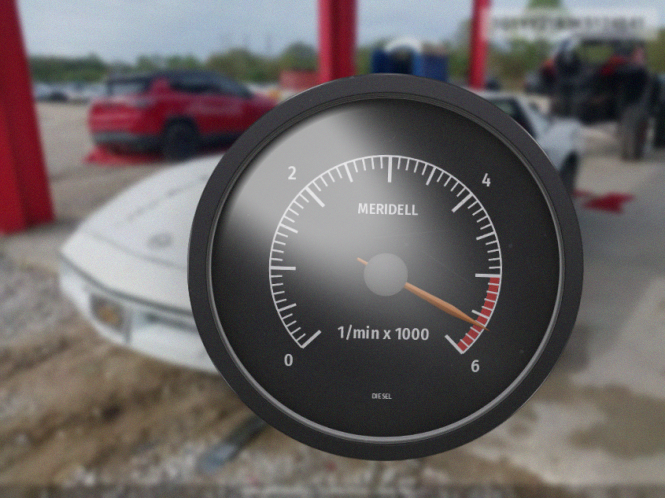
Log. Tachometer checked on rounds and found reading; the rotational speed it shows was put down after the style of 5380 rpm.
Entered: 5600 rpm
